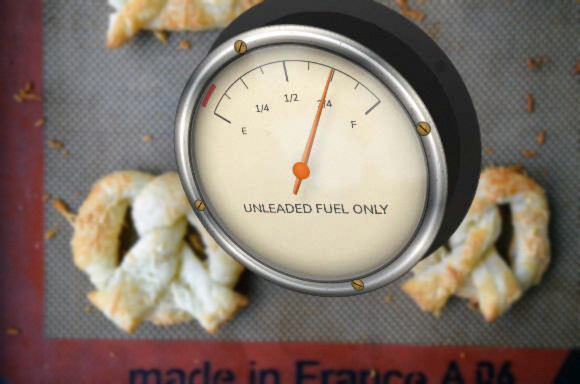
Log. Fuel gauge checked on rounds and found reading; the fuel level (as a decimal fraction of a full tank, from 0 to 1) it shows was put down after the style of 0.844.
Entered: 0.75
